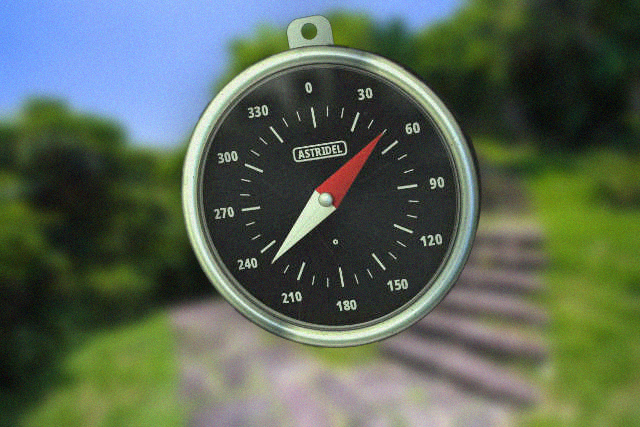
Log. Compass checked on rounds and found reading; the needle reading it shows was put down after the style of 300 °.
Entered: 50 °
